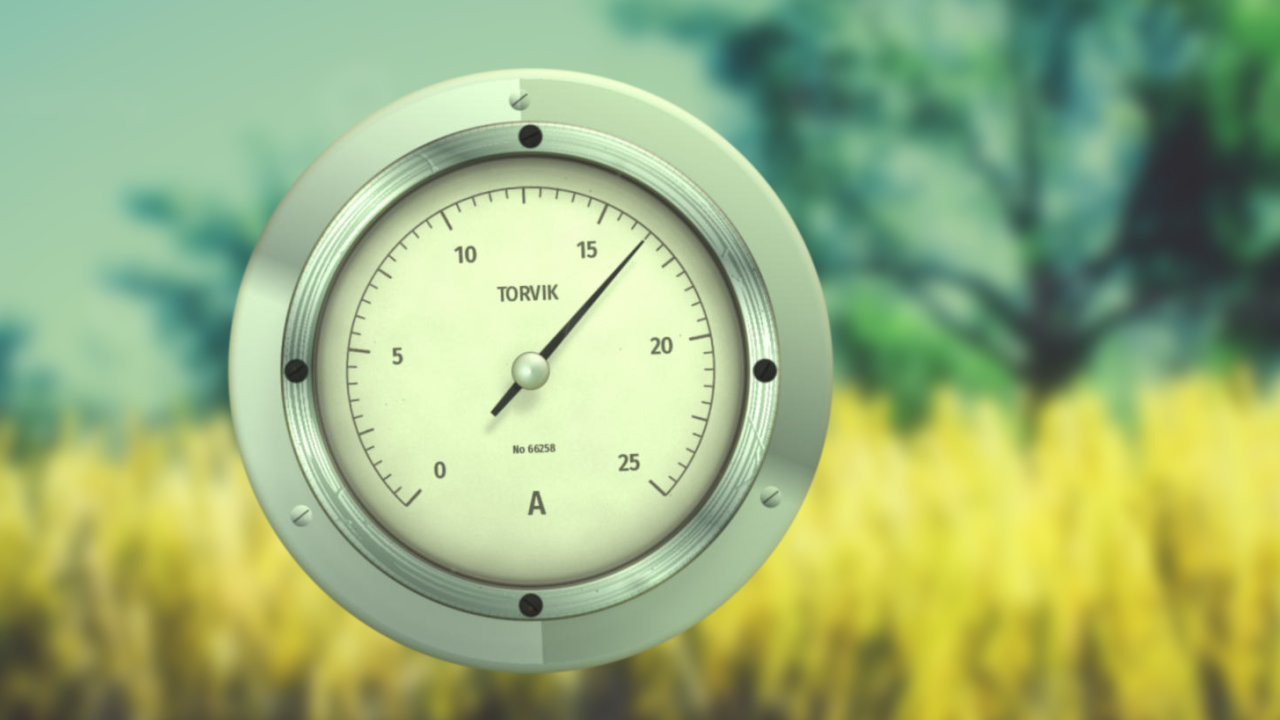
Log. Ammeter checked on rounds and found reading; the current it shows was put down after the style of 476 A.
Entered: 16.5 A
